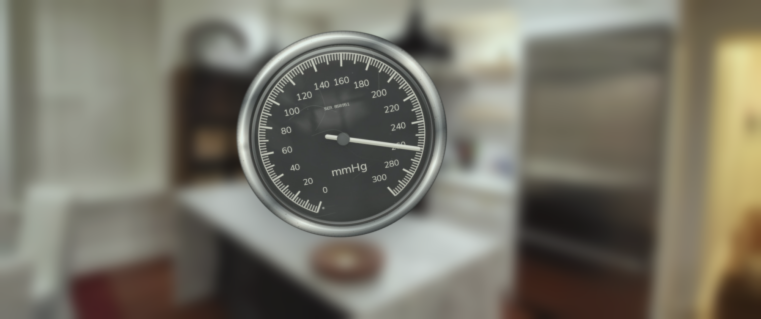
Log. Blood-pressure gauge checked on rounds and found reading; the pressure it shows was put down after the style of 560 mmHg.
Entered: 260 mmHg
